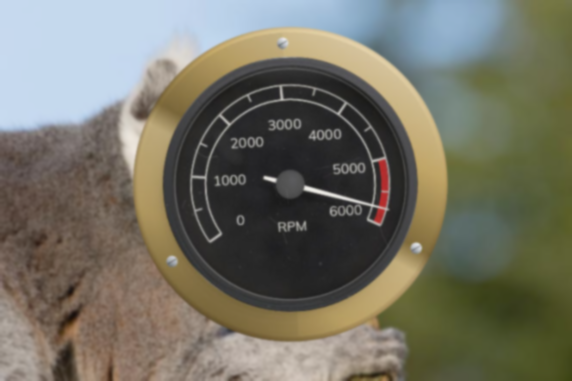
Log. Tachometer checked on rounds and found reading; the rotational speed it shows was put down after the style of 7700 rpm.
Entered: 5750 rpm
